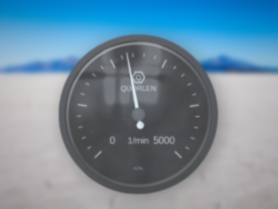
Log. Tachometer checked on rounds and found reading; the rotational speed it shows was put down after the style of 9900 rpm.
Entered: 2300 rpm
